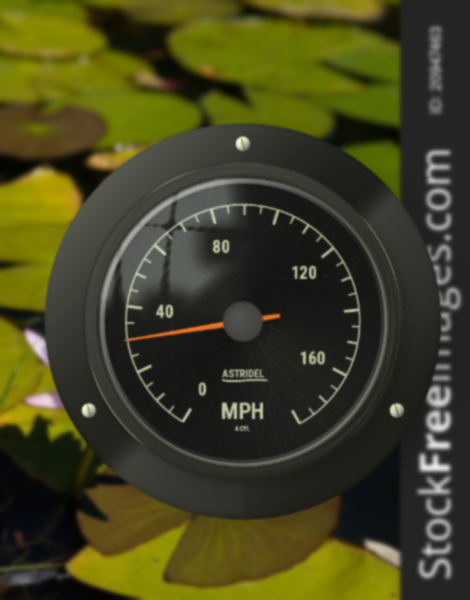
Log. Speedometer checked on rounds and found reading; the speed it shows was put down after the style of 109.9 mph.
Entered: 30 mph
